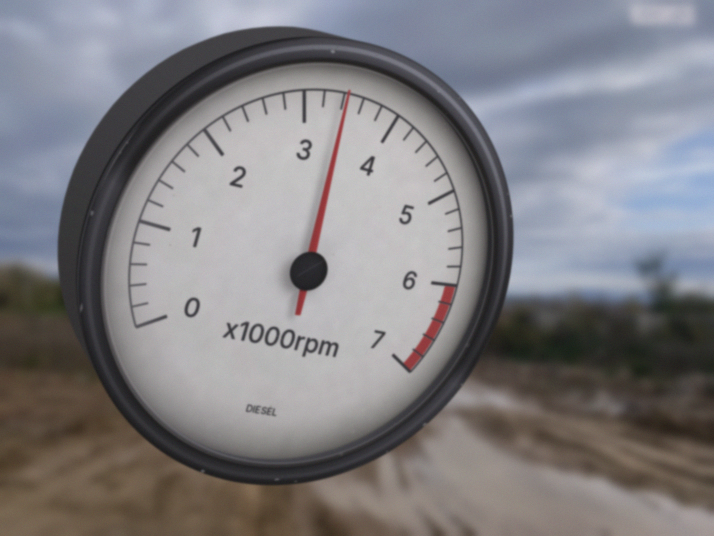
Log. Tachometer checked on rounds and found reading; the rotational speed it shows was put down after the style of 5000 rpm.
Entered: 3400 rpm
